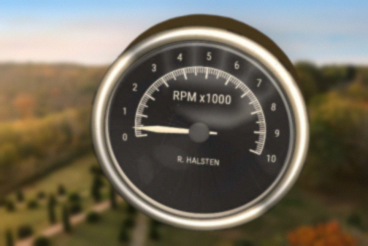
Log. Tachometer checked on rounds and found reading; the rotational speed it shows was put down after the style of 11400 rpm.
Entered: 500 rpm
